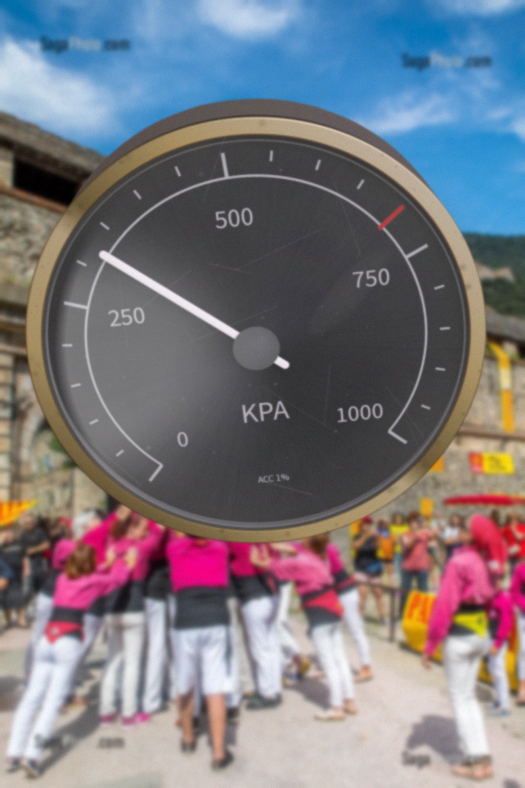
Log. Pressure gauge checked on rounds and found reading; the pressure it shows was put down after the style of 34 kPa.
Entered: 325 kPa
